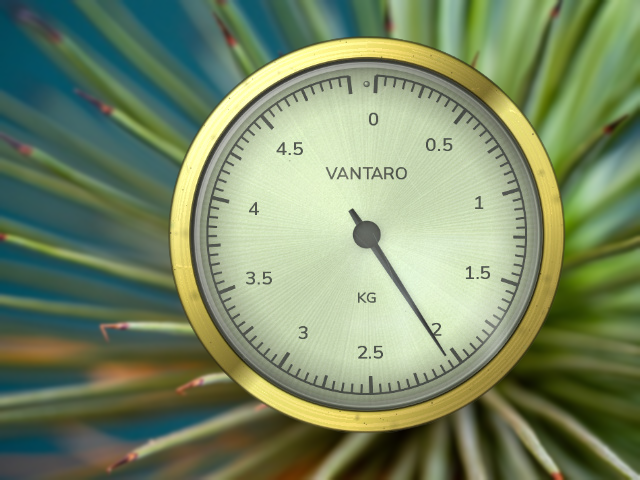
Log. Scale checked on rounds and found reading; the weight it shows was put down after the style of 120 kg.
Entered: 2.05 kg
